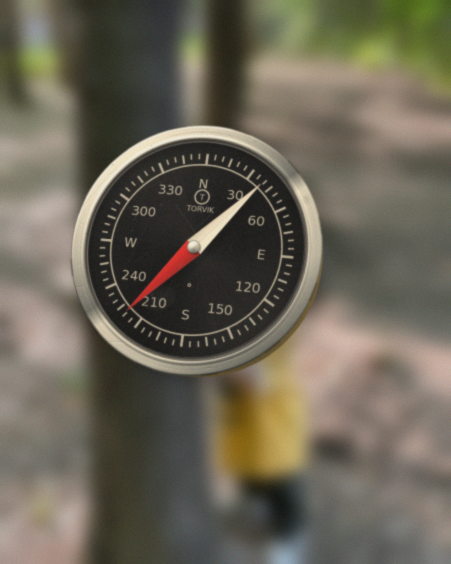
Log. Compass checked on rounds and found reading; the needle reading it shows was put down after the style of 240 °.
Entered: 220 °
